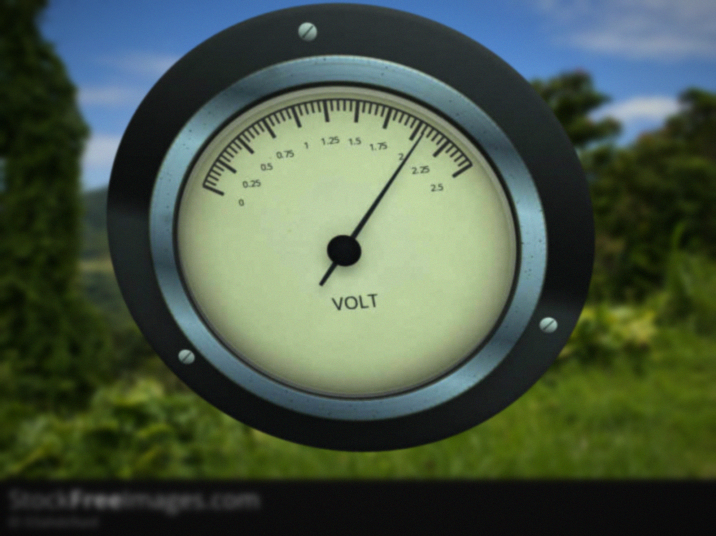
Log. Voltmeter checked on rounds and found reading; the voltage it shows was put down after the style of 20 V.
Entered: 2.05 V
